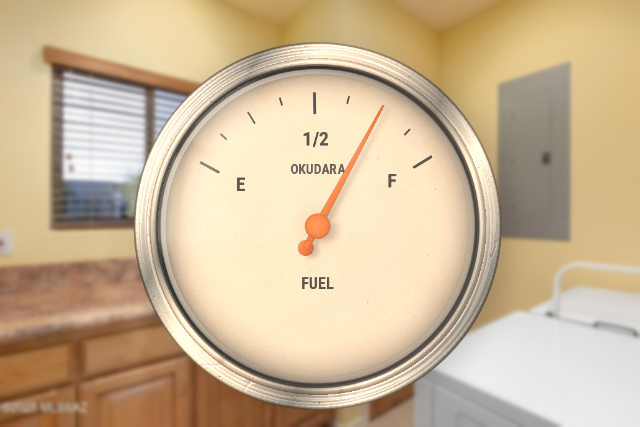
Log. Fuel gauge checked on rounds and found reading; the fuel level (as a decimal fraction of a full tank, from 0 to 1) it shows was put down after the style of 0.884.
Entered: 0.75
